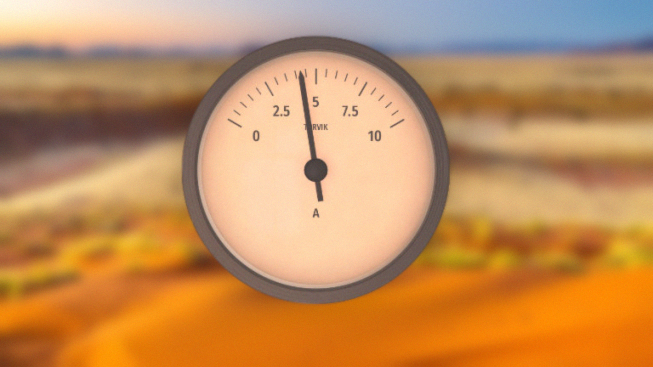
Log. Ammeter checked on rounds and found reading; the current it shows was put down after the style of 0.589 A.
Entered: 4.25 A
